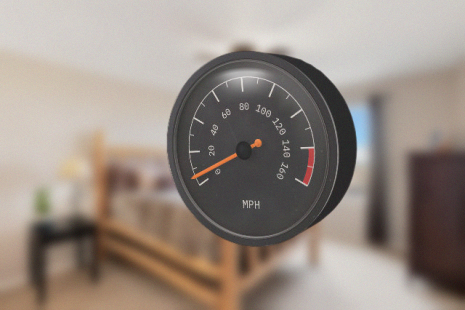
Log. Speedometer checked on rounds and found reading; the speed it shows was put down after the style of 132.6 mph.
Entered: 5 mph
